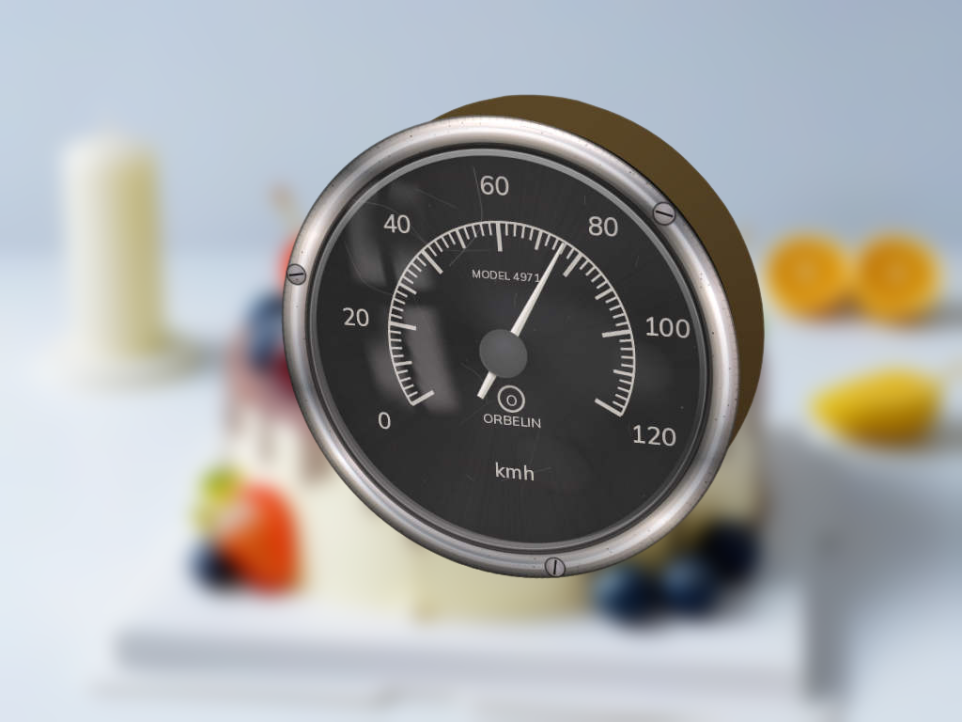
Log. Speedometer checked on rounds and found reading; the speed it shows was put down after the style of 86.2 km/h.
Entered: 76 km/h
